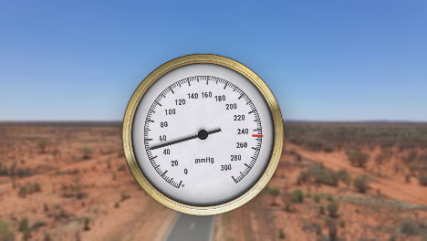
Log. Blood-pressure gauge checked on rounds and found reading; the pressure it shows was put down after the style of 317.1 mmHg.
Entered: 50 mmHg
